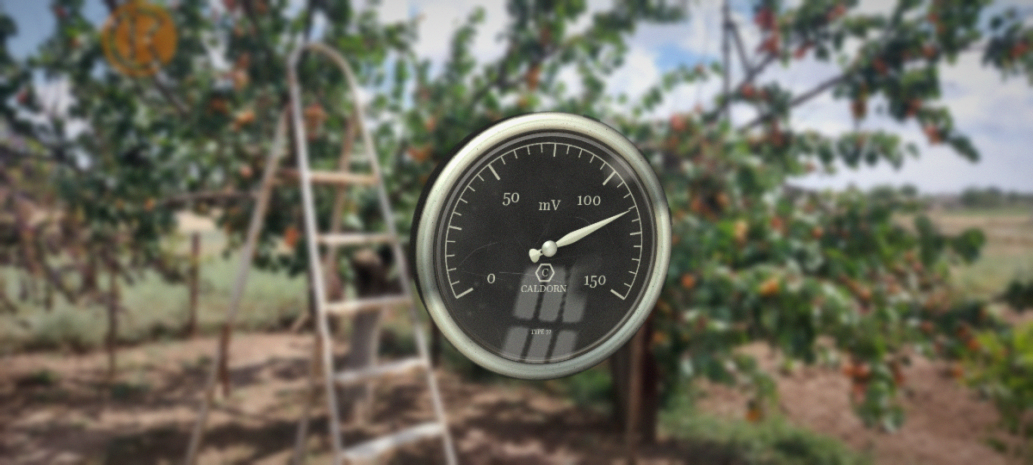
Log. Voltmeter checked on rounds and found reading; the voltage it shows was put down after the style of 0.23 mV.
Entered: 115 mV
